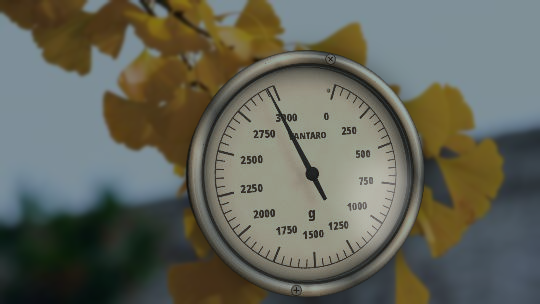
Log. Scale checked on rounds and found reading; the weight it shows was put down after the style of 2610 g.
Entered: 2950 g
